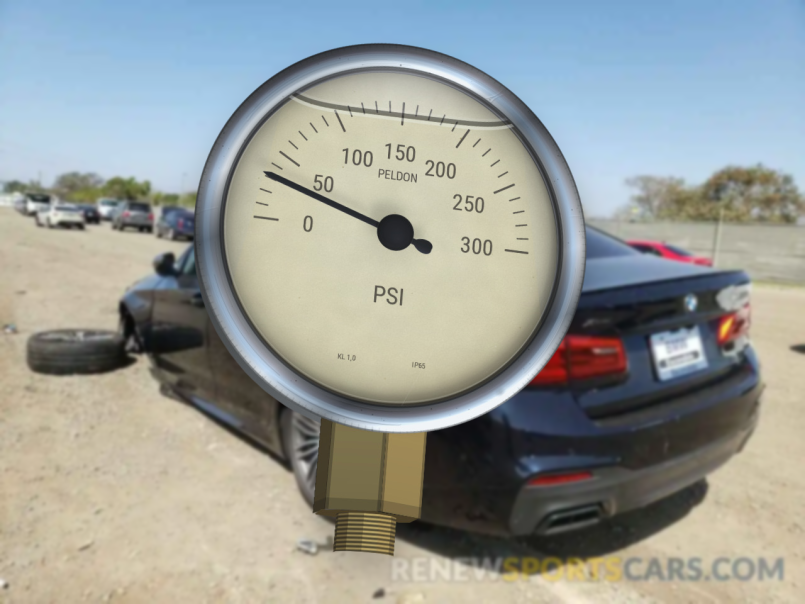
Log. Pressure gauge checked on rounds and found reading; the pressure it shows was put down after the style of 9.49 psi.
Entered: 30 psi
